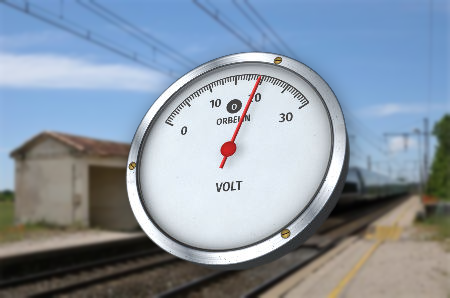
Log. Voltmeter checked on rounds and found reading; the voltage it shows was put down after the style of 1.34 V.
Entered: 20 V
